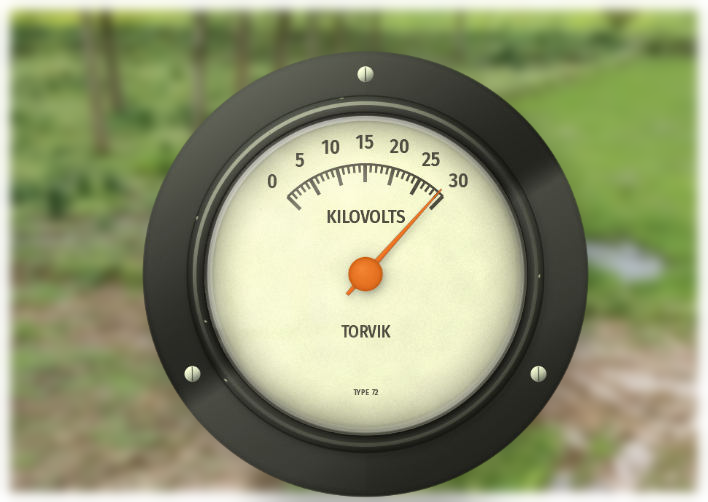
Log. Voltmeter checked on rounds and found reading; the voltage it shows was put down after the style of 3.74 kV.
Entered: 29 kV
